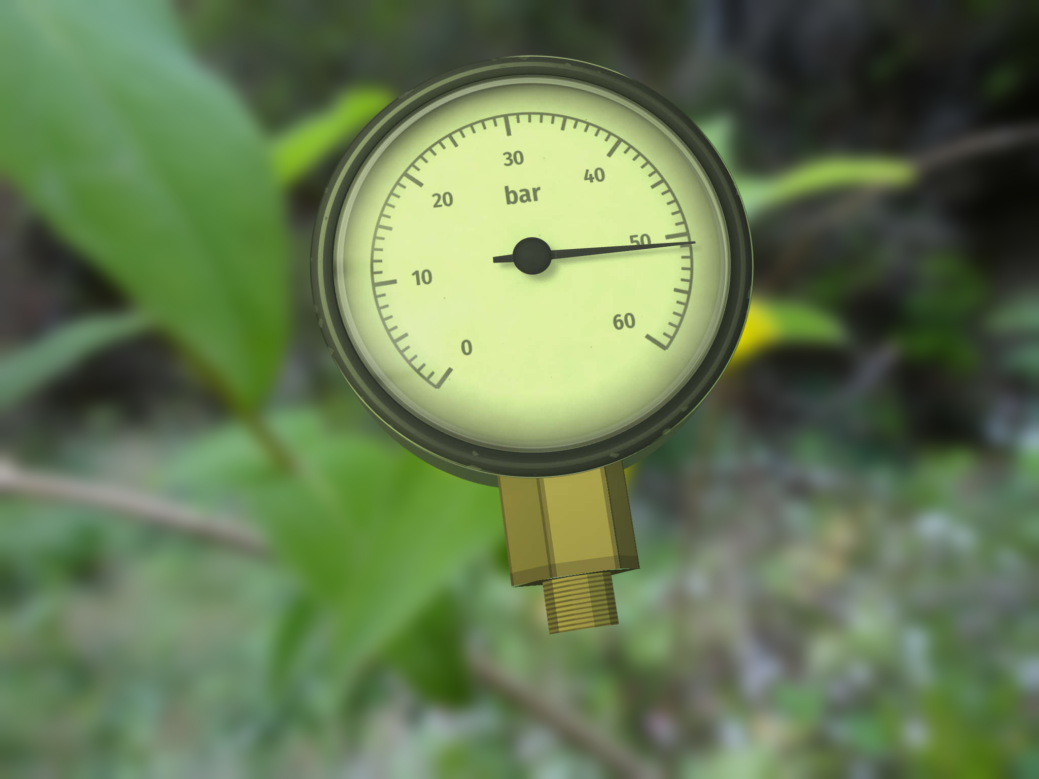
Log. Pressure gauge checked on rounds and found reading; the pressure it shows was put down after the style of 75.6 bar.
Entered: 51 bar
